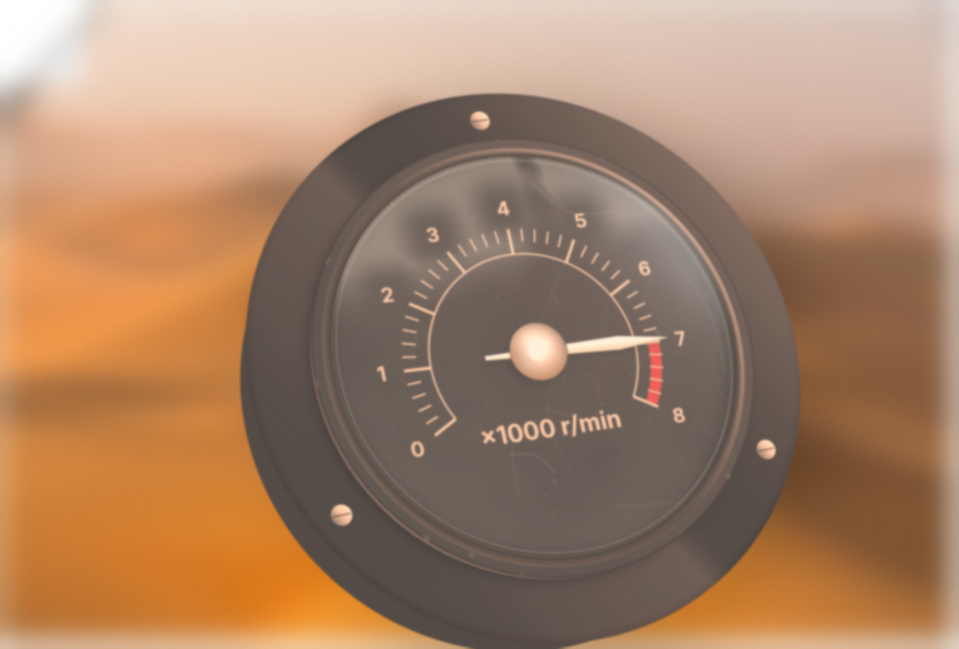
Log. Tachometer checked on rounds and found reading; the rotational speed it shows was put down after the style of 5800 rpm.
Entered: 7000 rpm
